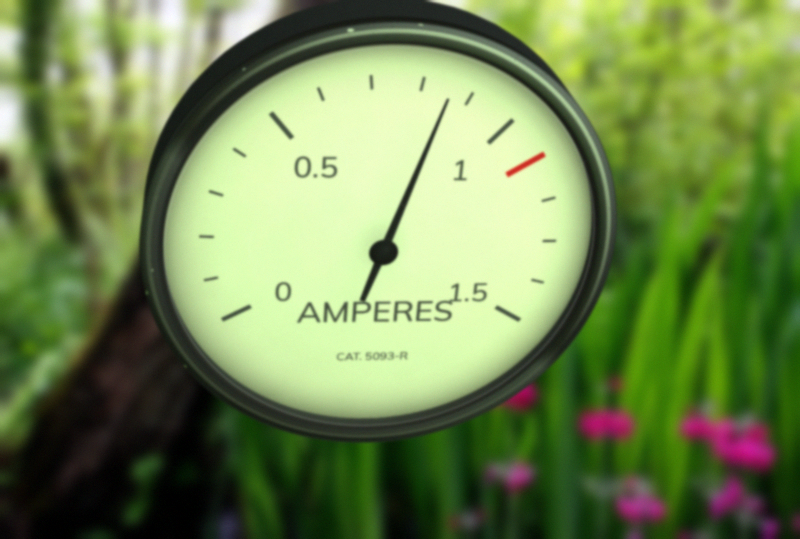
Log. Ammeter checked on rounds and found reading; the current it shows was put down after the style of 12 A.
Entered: 0.85 A
